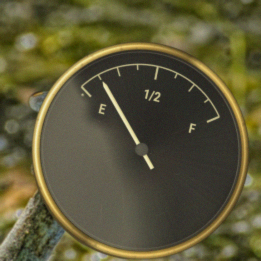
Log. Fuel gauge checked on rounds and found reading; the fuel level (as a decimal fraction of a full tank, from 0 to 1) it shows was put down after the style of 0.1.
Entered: 0.125
